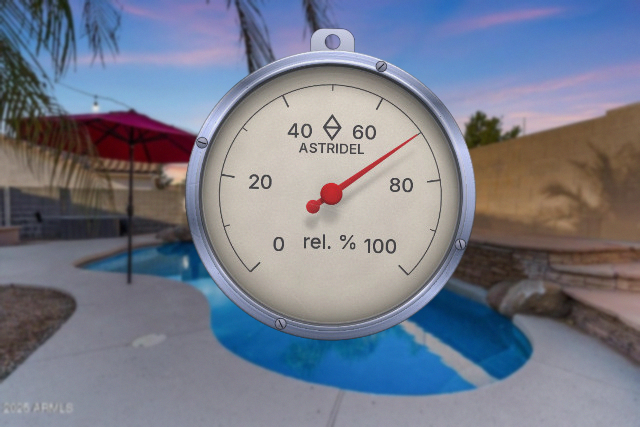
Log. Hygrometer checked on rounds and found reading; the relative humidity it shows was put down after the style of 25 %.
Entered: 70 %
